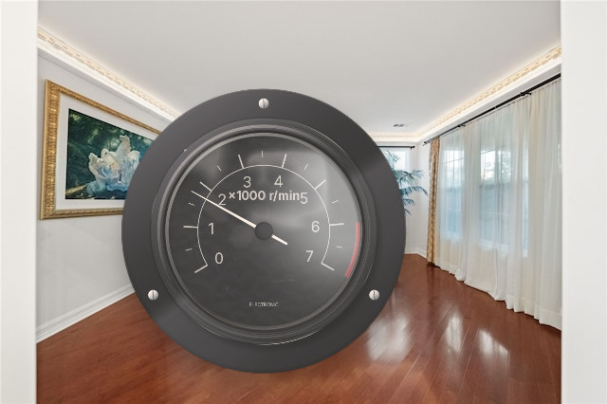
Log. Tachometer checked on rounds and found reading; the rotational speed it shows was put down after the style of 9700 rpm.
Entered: 1750 rpm
